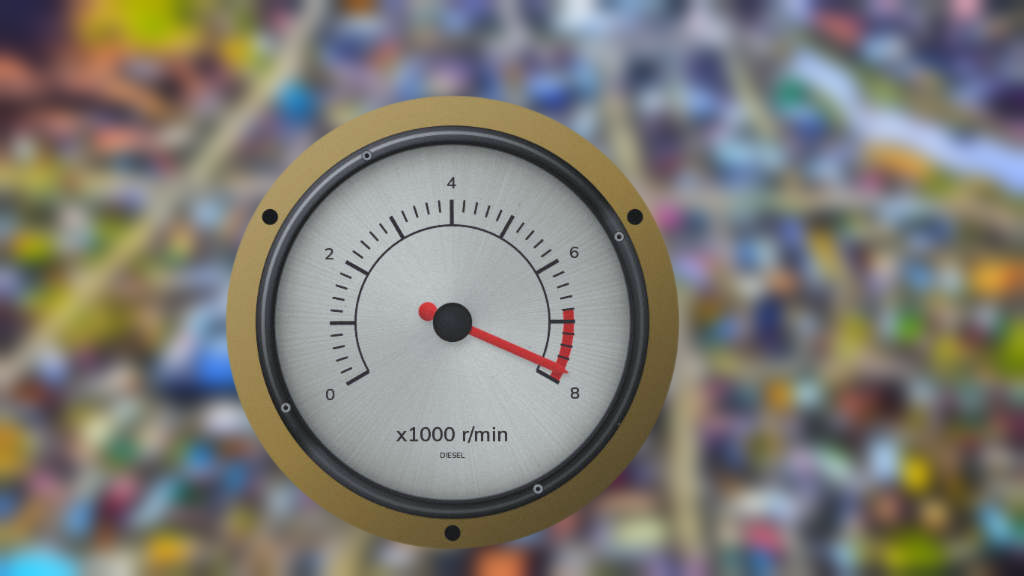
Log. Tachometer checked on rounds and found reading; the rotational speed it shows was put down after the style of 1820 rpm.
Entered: 7800 rpm
